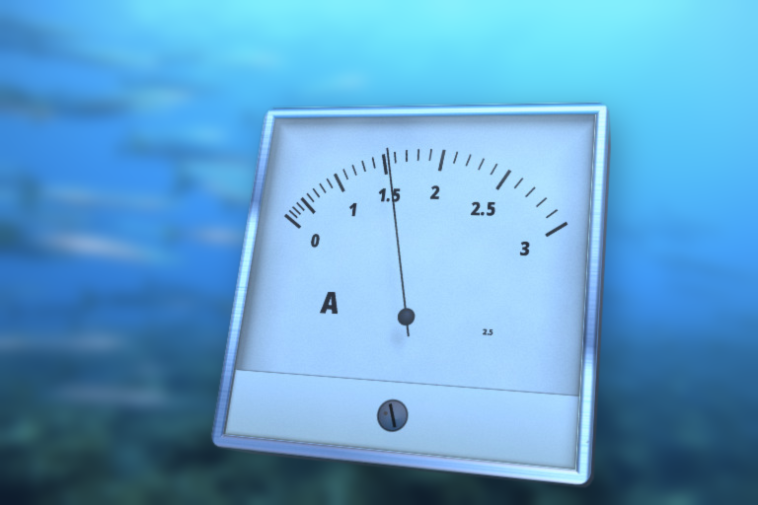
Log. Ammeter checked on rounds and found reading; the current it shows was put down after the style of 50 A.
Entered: 1.55 A
